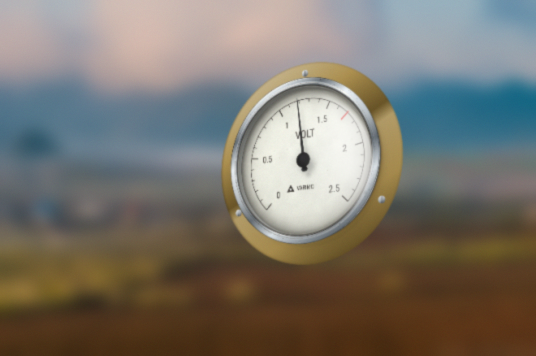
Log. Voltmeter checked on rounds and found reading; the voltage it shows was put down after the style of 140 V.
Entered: 1.2 V
